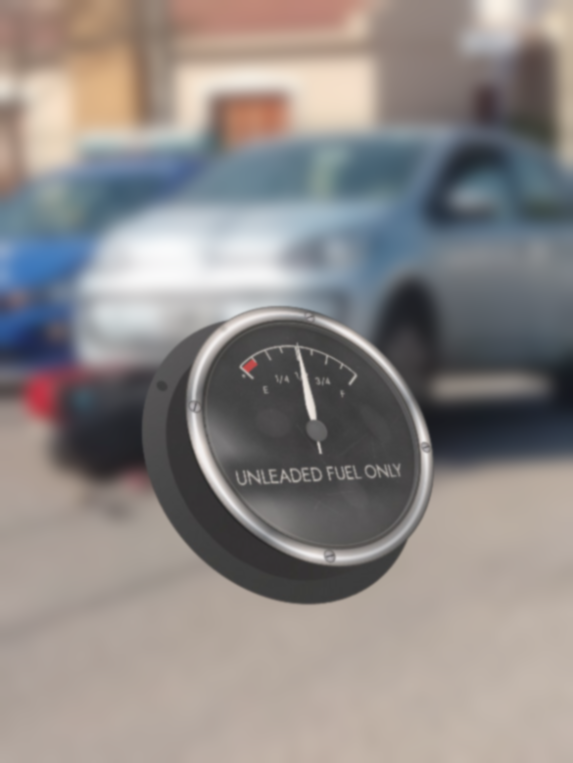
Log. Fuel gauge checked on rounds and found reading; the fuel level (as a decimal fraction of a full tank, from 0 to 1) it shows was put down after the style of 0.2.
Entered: 0.5
